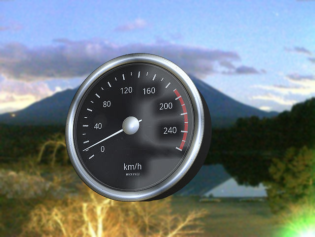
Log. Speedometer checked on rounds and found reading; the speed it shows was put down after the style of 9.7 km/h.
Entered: 10 km/h
